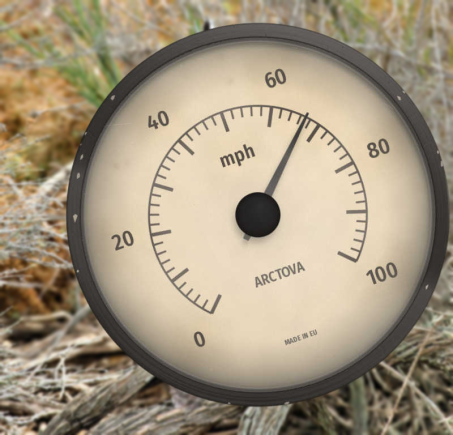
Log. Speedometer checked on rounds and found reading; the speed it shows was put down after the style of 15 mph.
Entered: 67 mph
